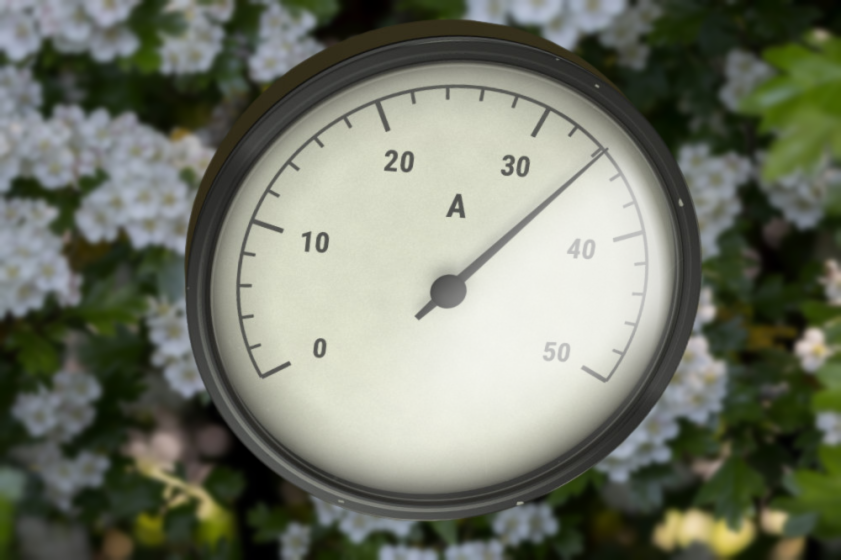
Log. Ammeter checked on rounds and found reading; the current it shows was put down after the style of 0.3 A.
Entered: 34 A
